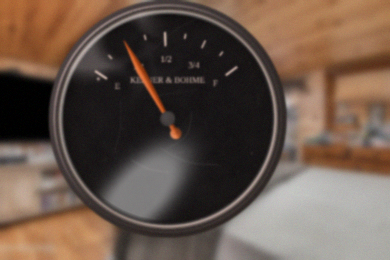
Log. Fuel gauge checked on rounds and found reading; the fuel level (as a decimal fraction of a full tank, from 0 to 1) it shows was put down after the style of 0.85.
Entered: 0.25
